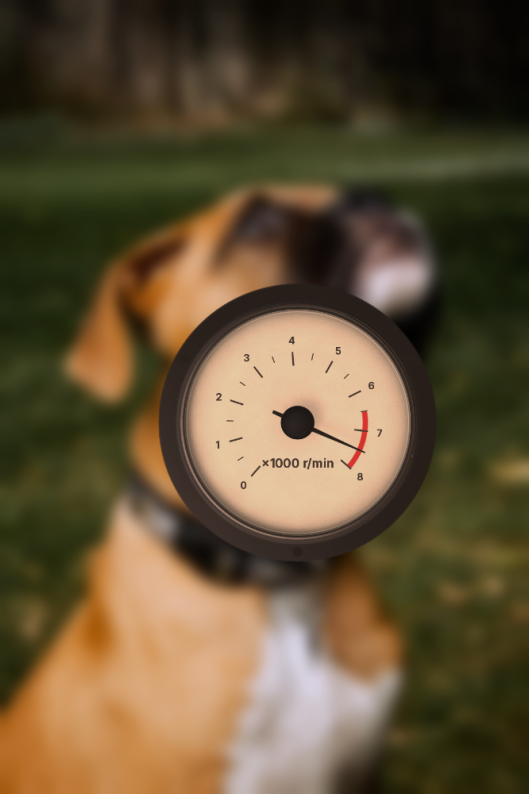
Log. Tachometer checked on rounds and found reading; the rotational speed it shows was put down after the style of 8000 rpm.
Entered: 7500 rpm
